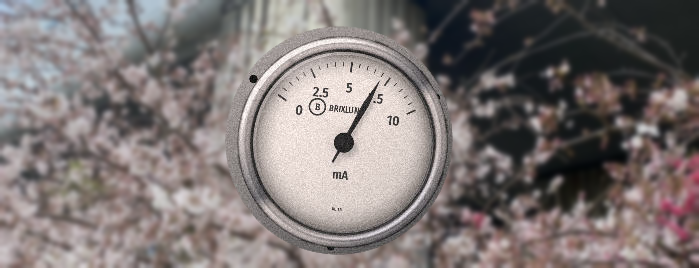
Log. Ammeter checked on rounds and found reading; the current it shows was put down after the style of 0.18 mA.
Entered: 7 mA
